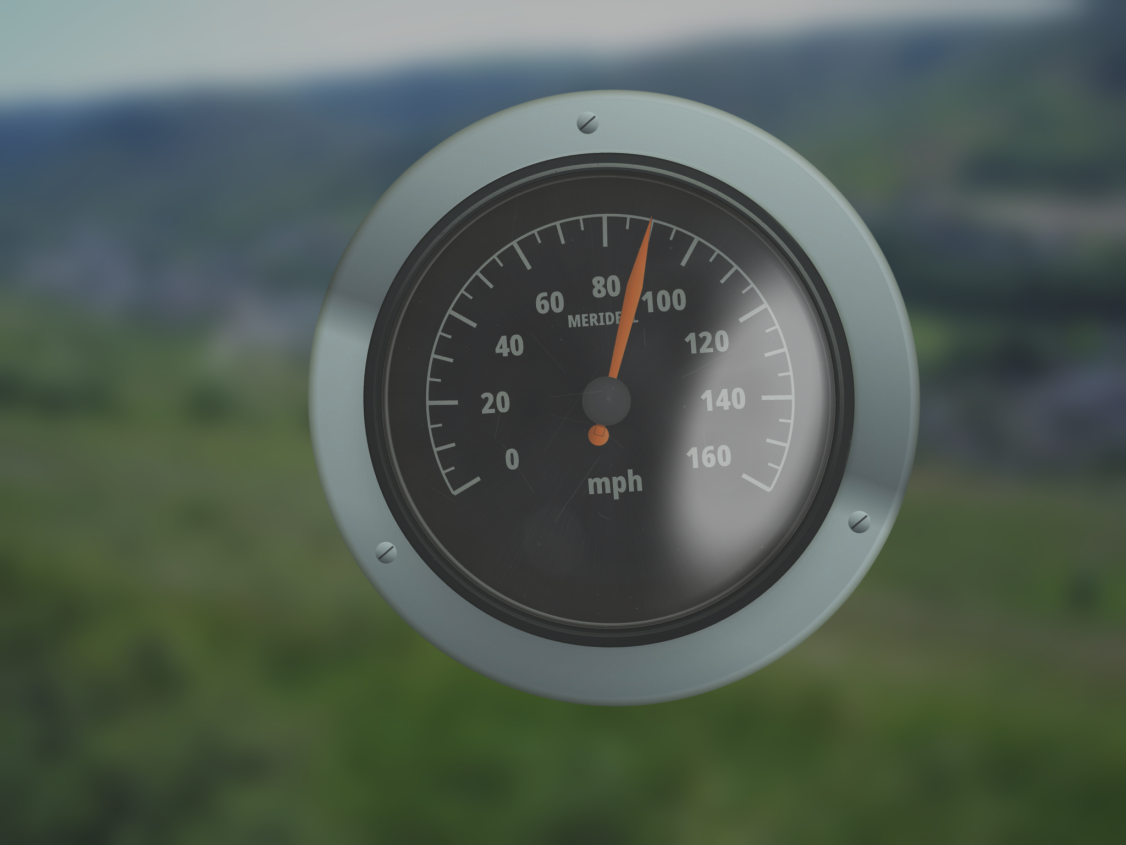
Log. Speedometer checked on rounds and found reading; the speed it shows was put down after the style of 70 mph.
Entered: 90 mph
